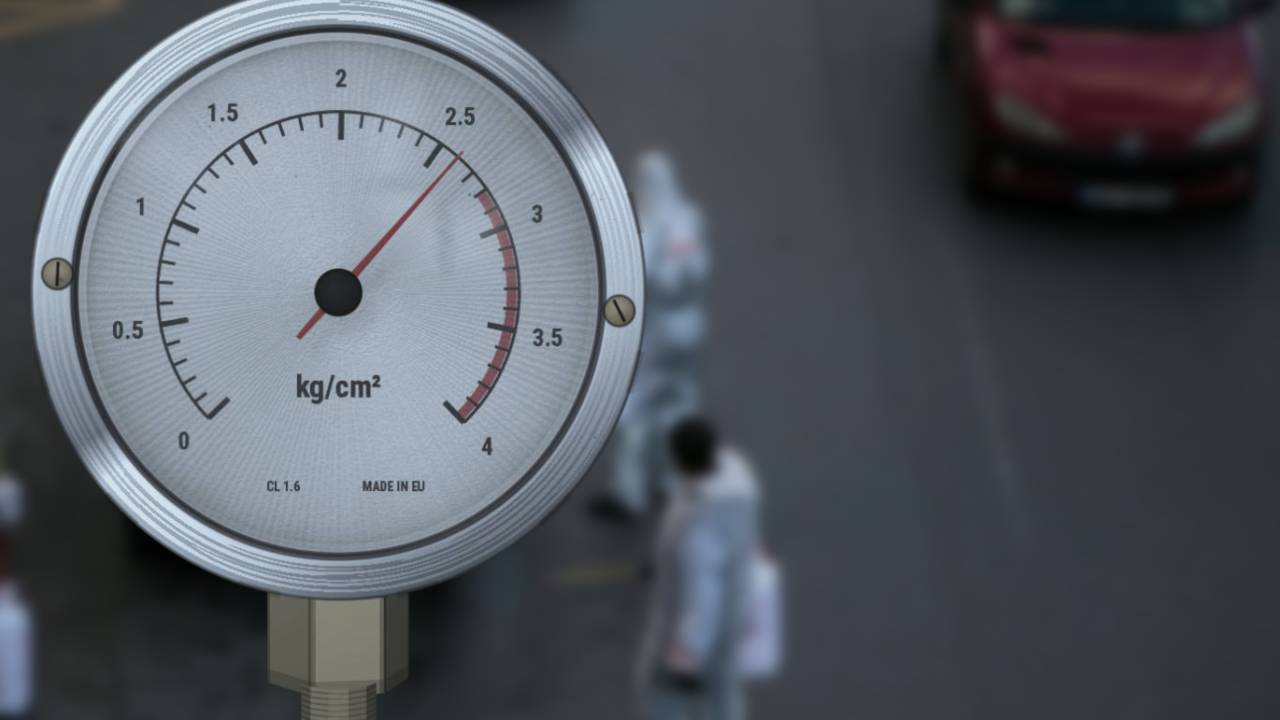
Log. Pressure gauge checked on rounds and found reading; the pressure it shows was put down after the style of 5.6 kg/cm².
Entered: 2.6 kg/cm²
